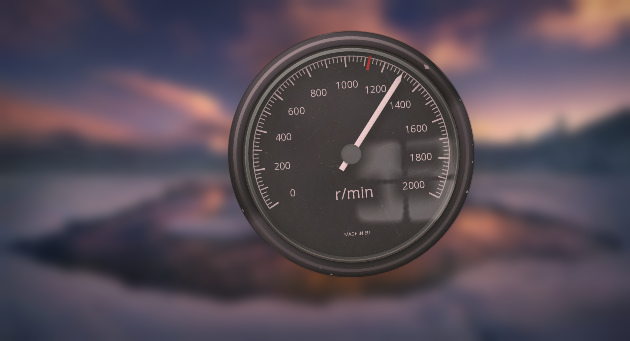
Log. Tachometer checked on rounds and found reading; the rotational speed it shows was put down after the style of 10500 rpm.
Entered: 1300 rpm
